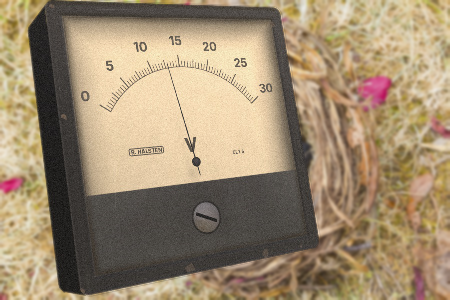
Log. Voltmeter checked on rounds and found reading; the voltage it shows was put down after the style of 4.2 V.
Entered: 12.5 V
